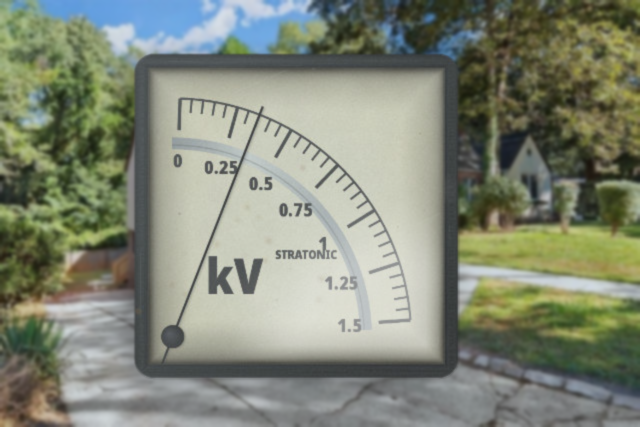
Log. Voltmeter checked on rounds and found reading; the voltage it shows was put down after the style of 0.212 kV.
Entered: 0.35 kV
